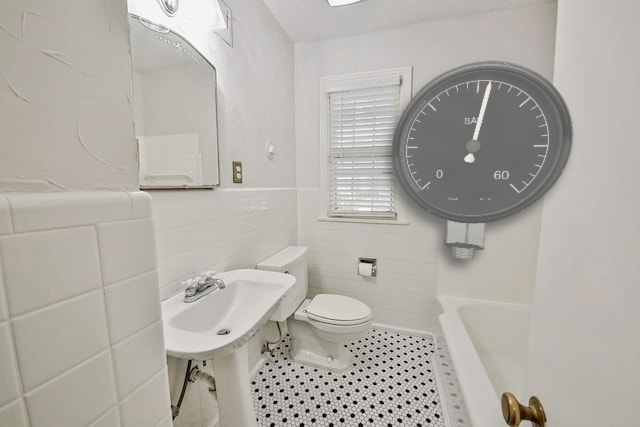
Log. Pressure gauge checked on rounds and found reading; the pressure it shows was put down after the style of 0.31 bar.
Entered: 32 bar
